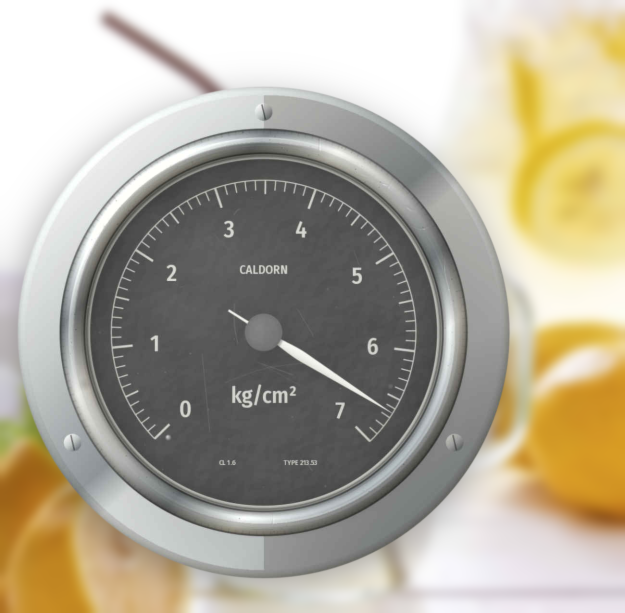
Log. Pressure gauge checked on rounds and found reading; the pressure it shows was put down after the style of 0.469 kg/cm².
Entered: 6.65 kg/cm²
